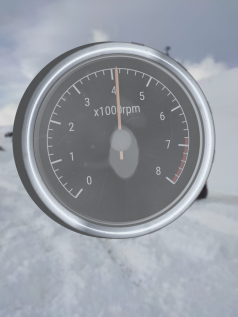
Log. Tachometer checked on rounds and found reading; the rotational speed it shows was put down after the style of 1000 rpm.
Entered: 4100 rpm
